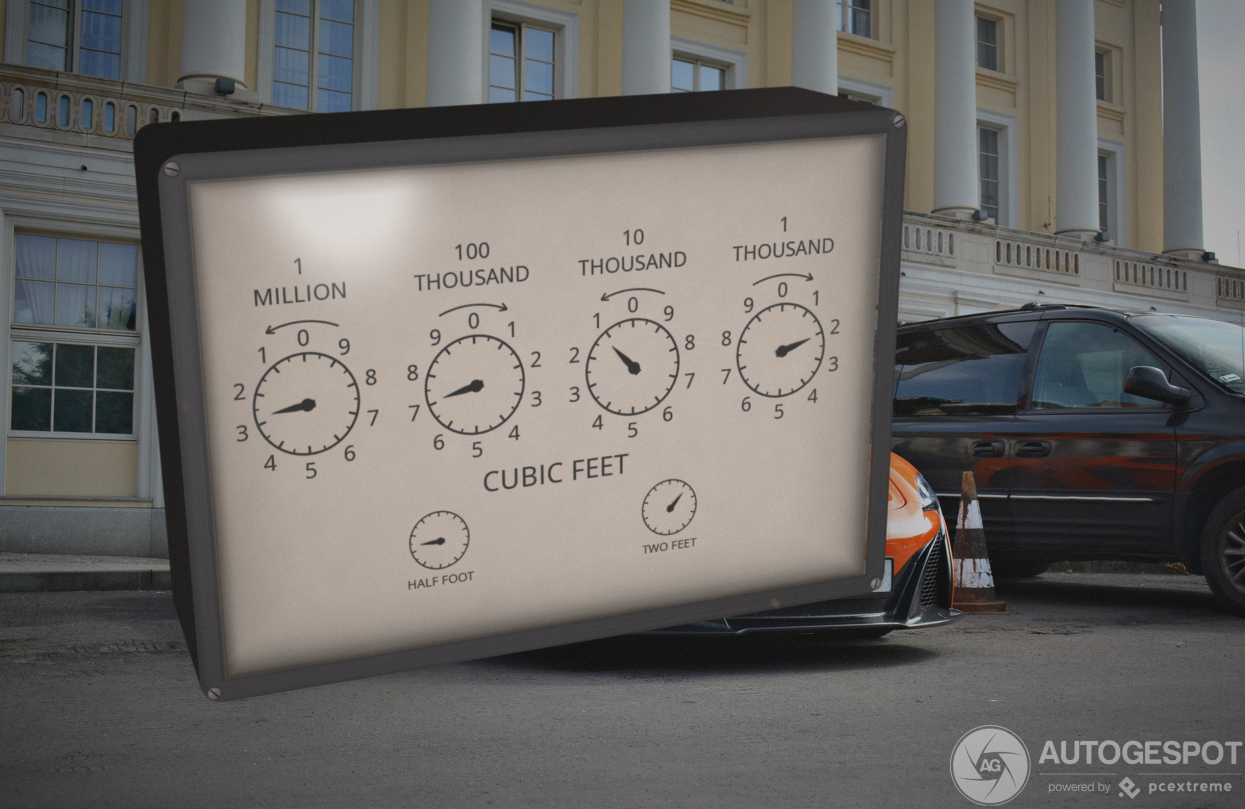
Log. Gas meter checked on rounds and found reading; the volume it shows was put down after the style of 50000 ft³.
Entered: 271200 ft³
